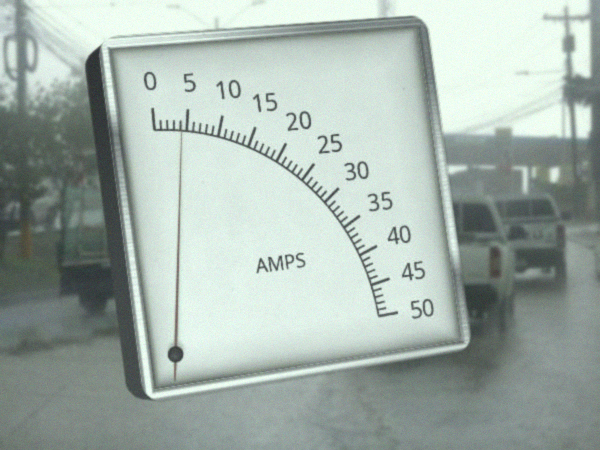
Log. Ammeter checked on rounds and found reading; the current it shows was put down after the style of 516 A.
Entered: 4 A
